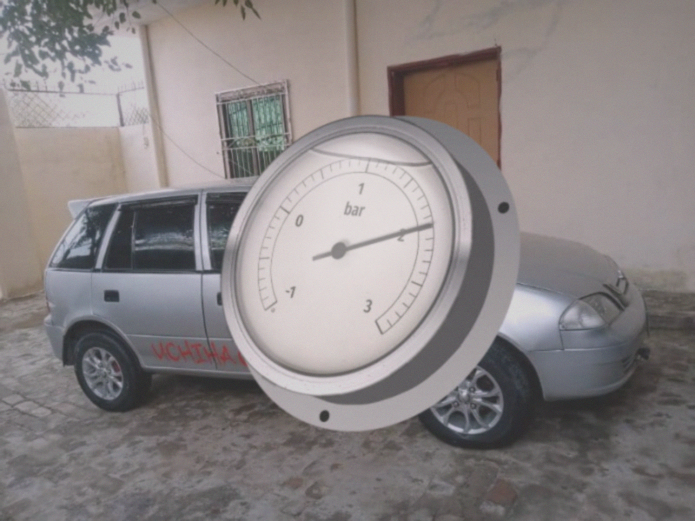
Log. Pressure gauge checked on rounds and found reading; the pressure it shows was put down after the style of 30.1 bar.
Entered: 2 bar
